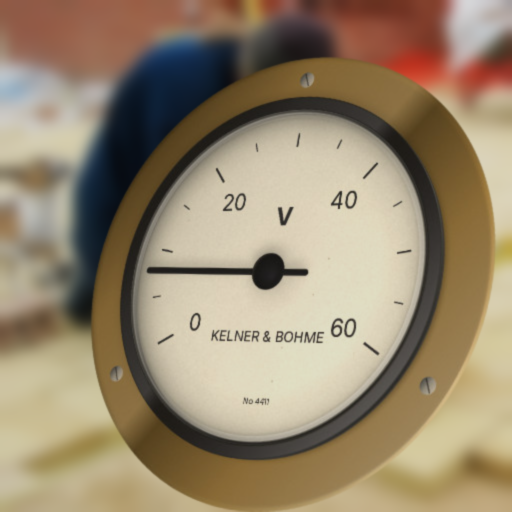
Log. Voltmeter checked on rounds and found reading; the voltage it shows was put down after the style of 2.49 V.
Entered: 7.5 V
